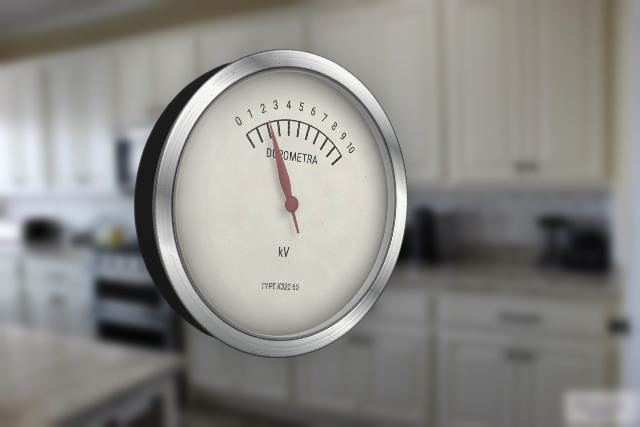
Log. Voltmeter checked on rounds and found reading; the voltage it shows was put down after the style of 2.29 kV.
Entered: 2 kV
